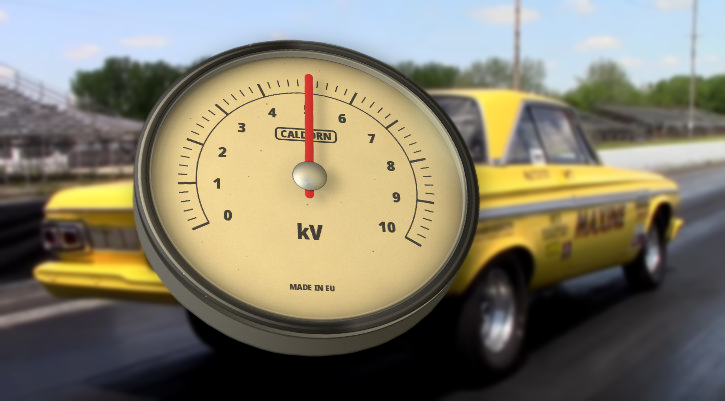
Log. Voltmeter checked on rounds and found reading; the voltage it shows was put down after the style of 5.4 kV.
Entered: 5 kV
